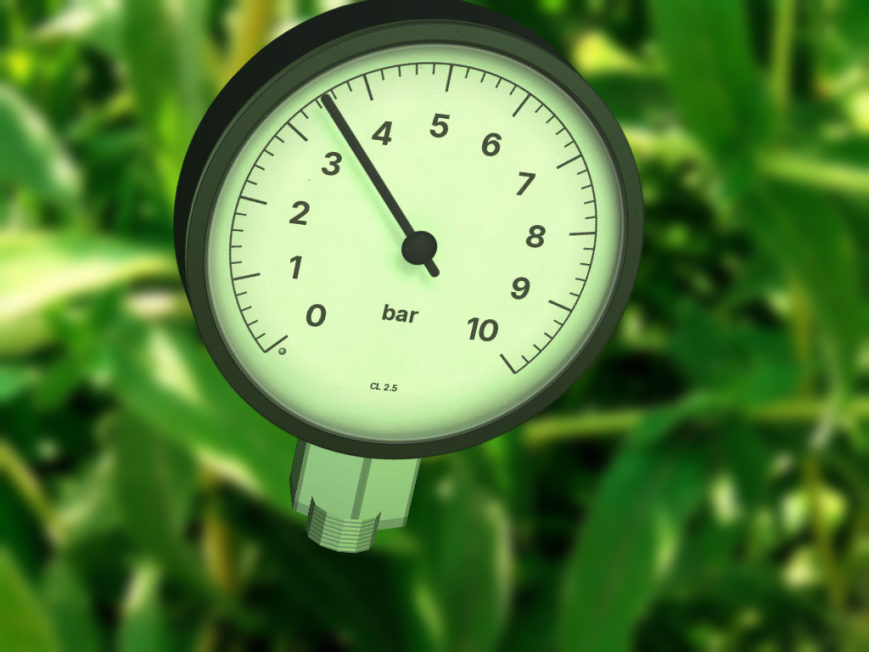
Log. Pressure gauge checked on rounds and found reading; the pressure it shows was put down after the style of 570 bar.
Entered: 3.5 bar
